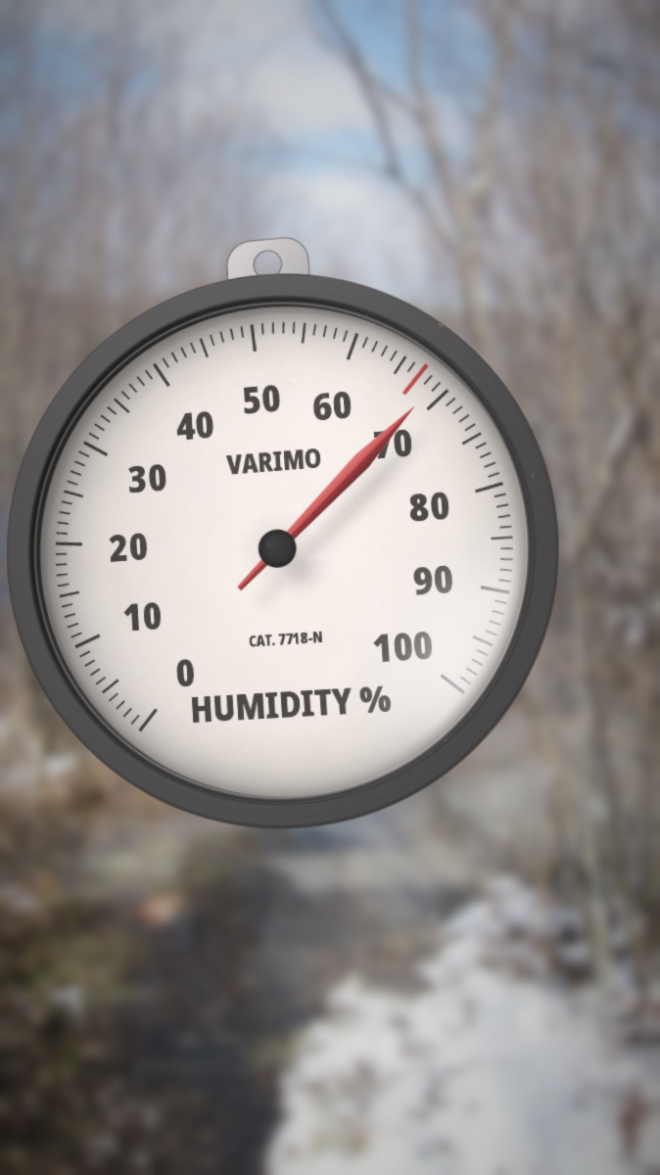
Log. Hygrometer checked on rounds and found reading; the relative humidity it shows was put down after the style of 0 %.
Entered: 69 %
